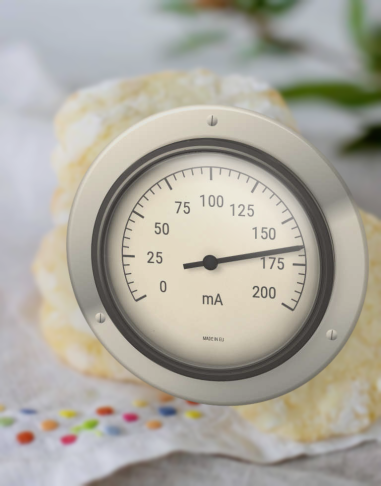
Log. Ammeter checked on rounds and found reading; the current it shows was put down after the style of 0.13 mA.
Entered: 165 mA
